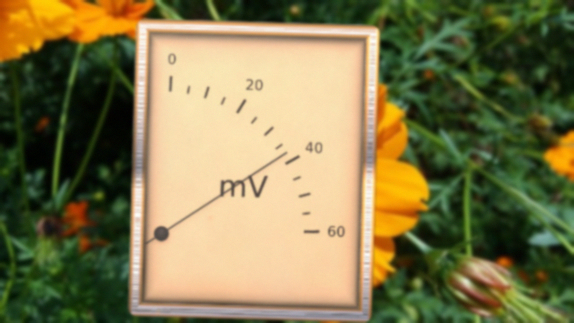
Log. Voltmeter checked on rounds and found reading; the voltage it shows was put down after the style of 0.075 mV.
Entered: 37.5 mV
